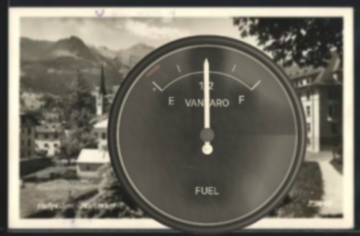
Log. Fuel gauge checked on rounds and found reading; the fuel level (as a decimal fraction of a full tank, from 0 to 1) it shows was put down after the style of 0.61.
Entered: 0.5
